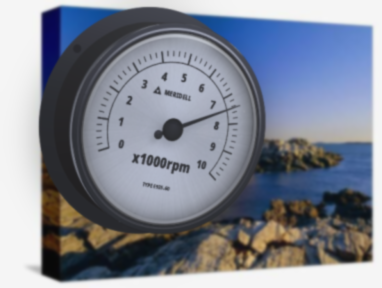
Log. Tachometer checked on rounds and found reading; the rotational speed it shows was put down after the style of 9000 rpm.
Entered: 7400 rpm
